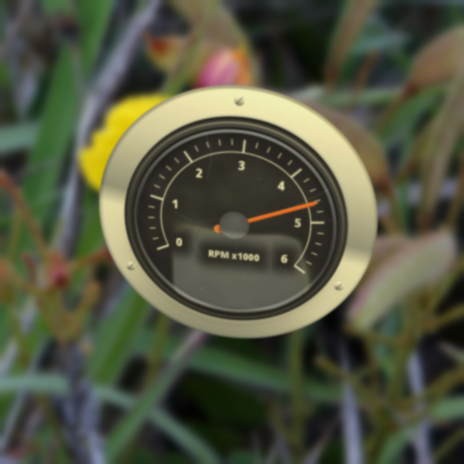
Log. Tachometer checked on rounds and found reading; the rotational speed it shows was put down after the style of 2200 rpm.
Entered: 4600 rpm
